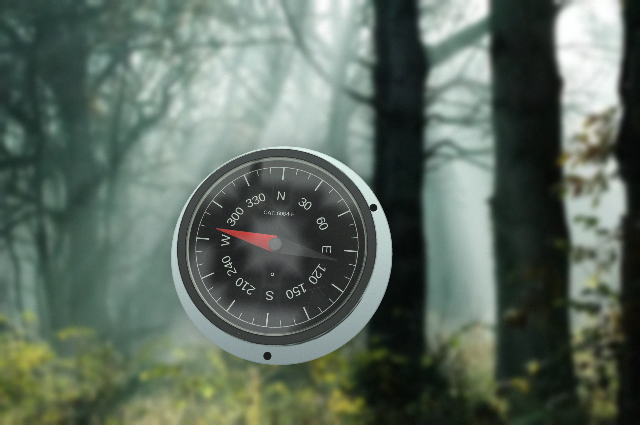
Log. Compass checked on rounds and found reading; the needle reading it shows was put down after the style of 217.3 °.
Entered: 280 °
